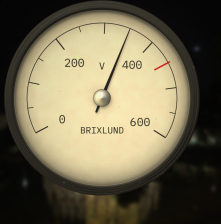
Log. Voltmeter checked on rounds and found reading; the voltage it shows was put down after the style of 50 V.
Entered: 350 V
